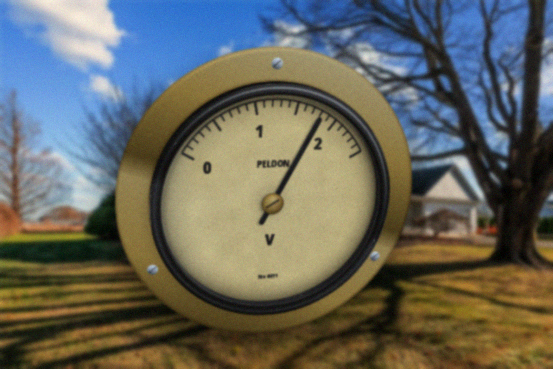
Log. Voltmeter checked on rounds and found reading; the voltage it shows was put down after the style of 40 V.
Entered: 1.8 V
